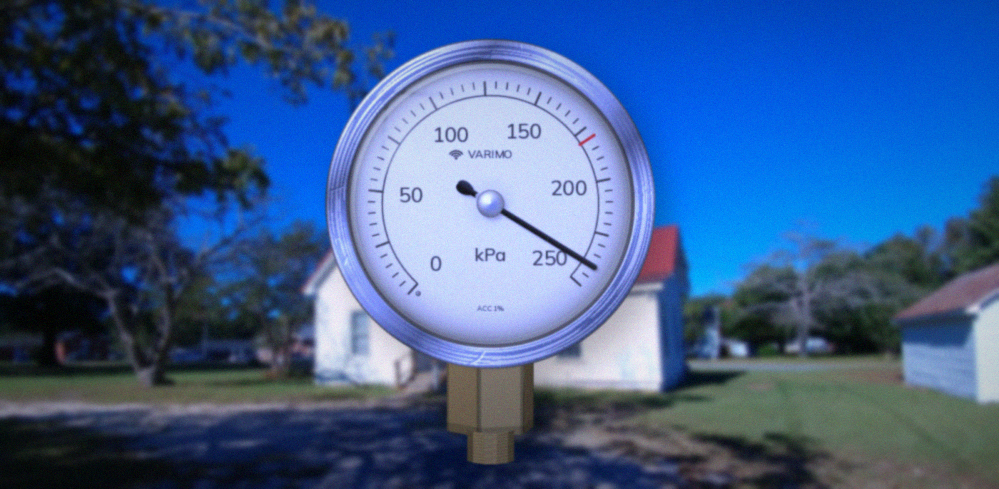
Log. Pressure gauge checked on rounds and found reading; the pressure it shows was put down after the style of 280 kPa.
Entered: 240 kPa
